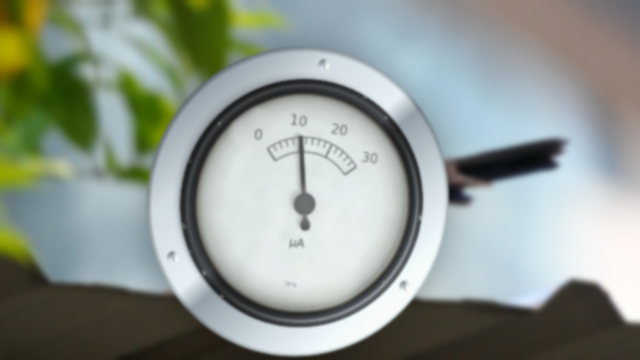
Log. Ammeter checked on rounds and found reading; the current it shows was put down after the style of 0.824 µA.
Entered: 10 µA
